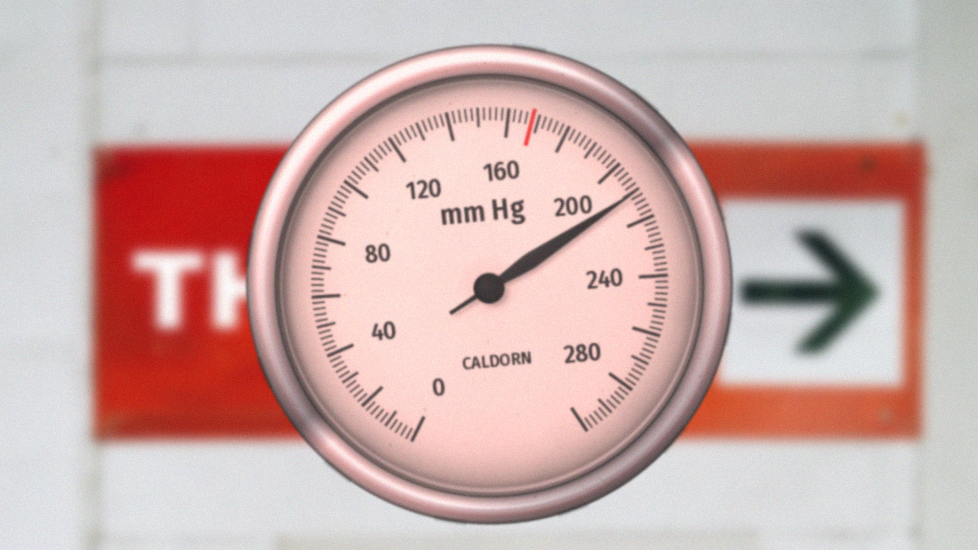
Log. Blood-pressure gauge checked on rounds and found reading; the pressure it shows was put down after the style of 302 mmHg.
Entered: 210 mmHg
